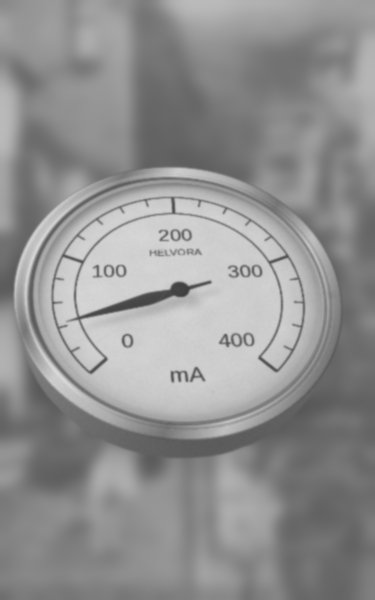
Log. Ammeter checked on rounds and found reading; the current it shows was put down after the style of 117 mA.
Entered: 40 mA
